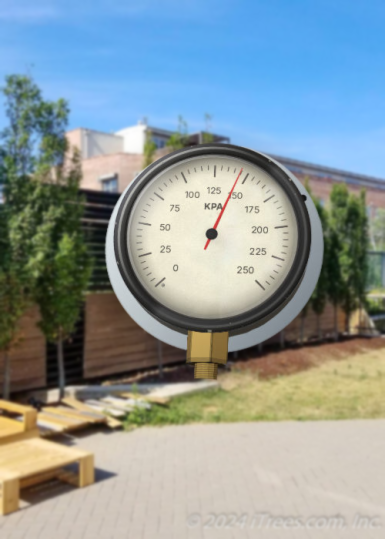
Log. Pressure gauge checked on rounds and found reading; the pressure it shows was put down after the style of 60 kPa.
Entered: 145 kPa
